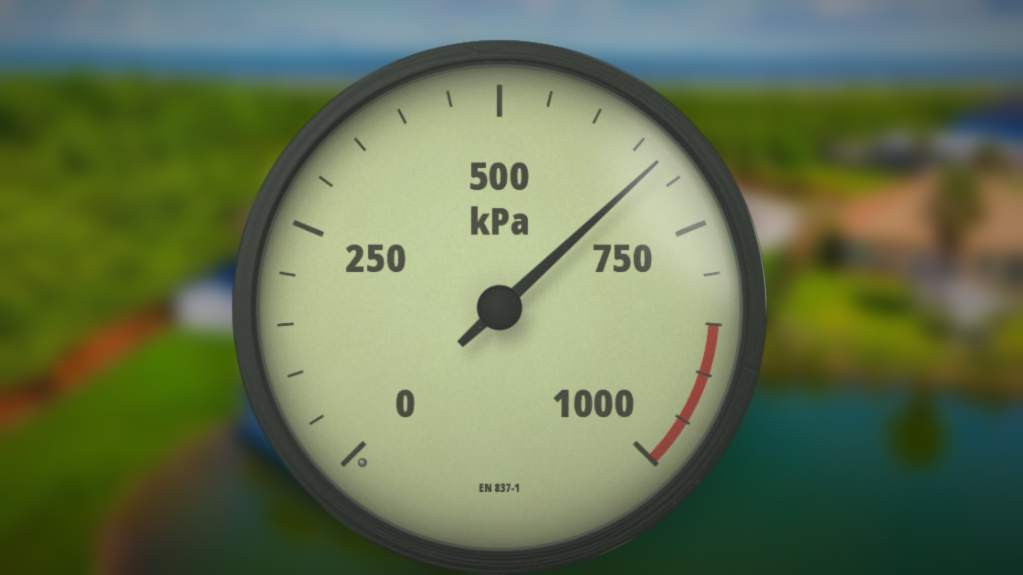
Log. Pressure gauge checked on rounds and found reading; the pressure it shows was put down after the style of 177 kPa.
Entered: 675 kPa
